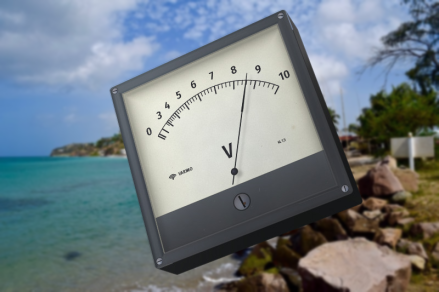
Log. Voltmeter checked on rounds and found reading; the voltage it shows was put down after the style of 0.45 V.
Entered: 8.6 V
